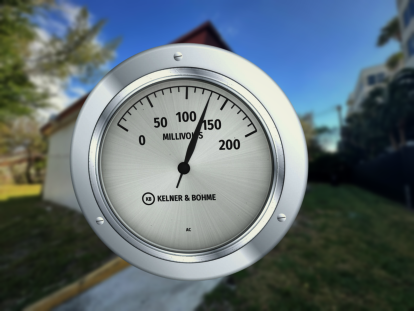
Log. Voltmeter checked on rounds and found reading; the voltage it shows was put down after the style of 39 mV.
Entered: 130 mV
